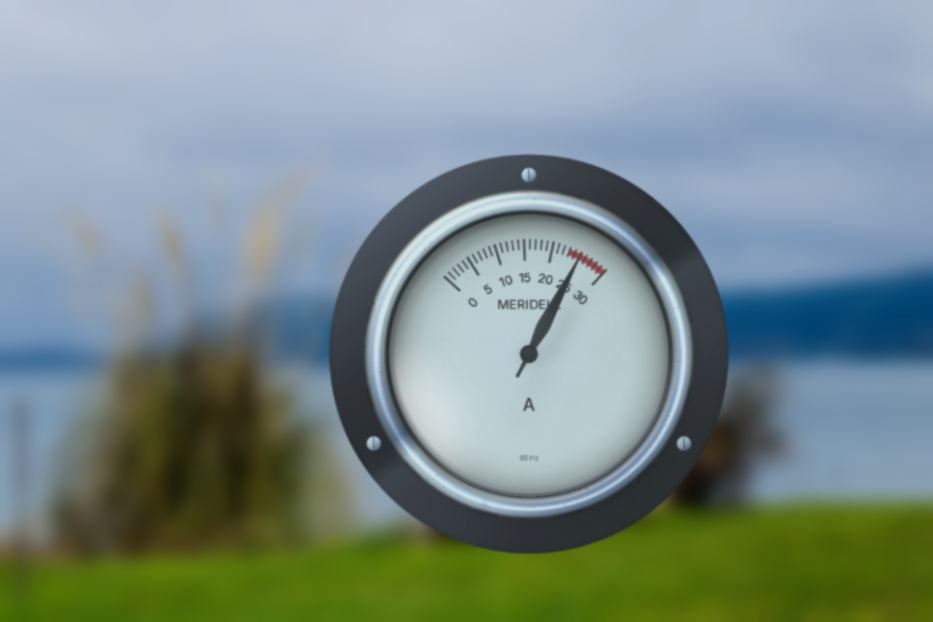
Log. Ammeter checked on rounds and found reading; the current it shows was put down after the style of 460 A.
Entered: 25 A
